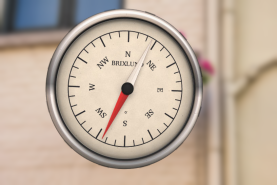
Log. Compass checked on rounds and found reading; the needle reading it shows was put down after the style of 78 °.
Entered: 205 °
